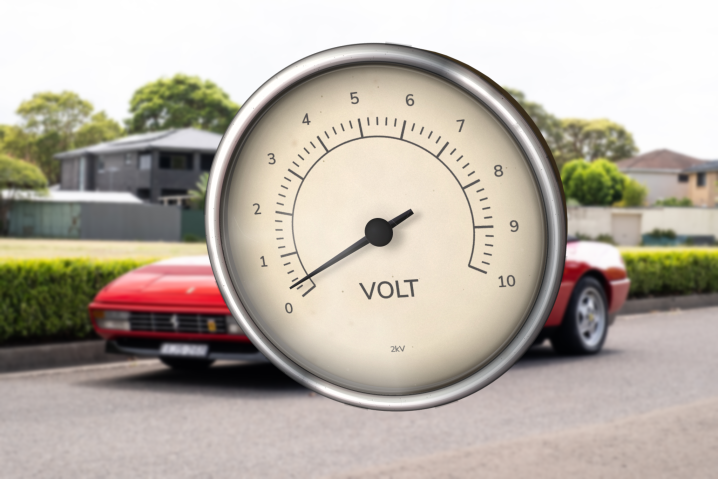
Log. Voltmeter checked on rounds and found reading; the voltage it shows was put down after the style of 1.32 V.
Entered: 0.3 V
